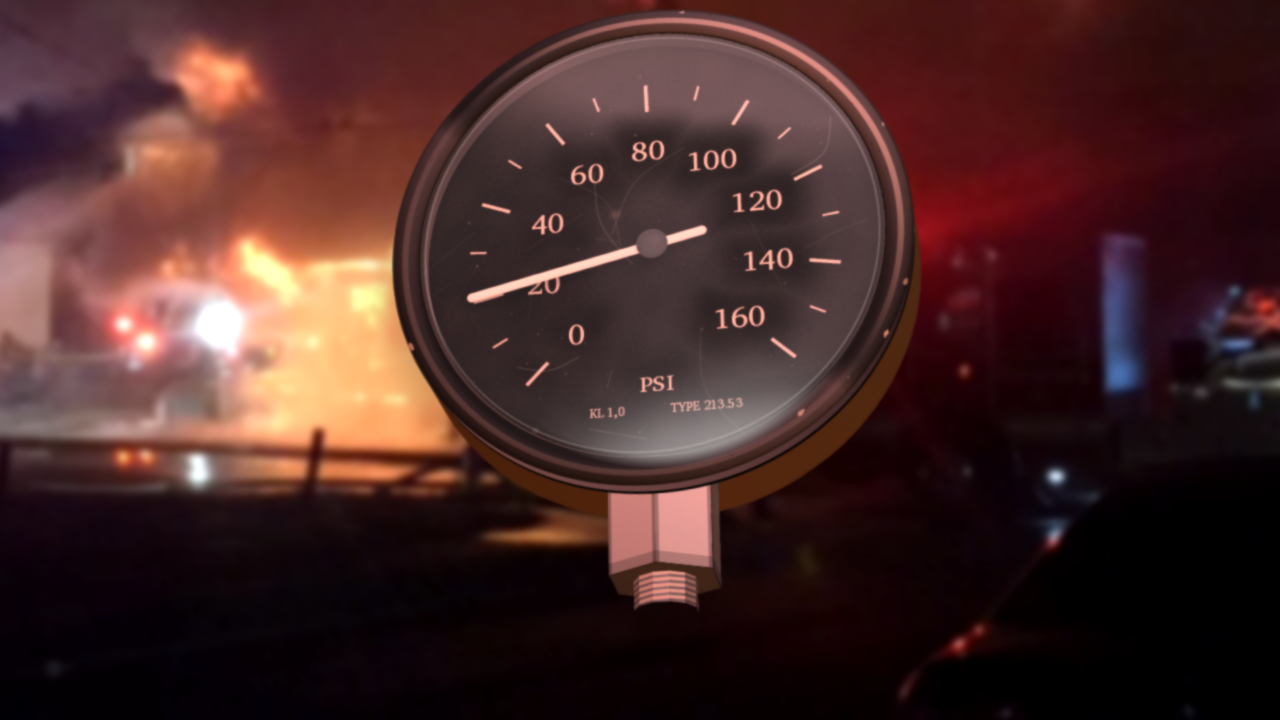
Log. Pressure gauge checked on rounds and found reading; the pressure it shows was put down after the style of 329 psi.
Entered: 20 psi
